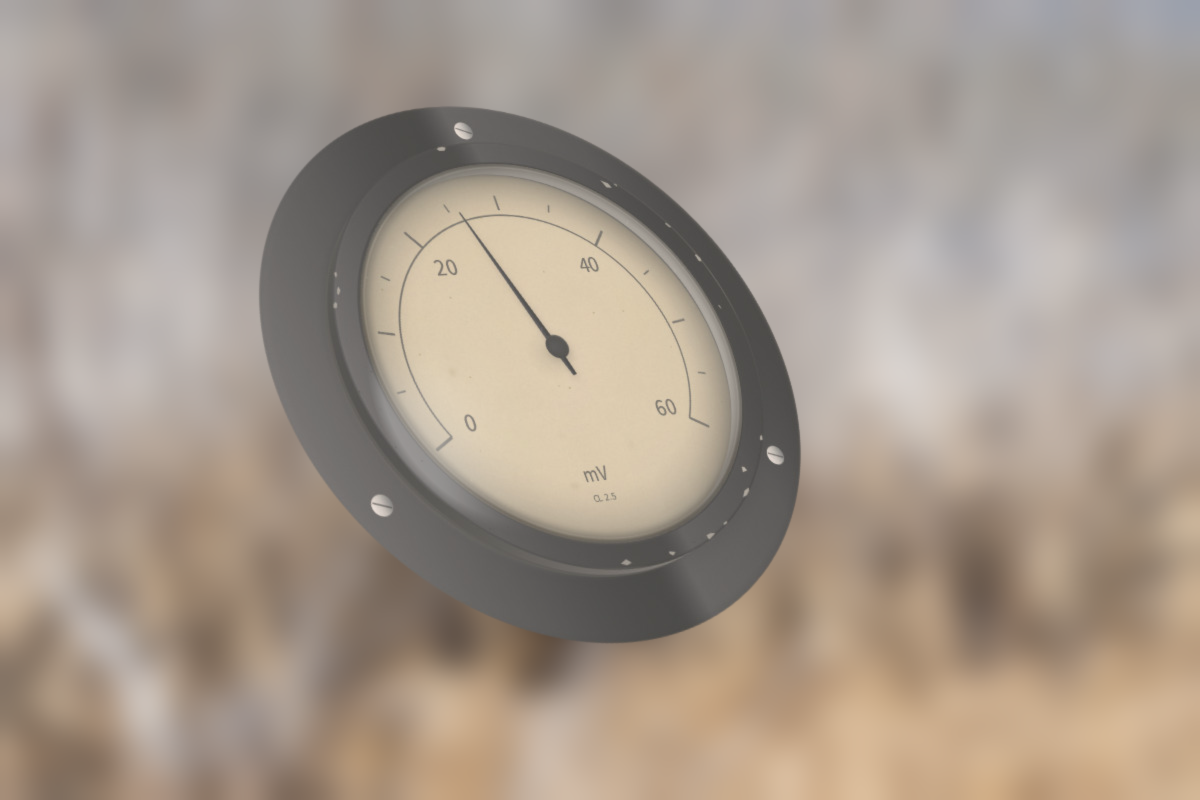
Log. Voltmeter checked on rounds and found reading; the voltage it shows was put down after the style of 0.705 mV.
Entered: 25 mV
